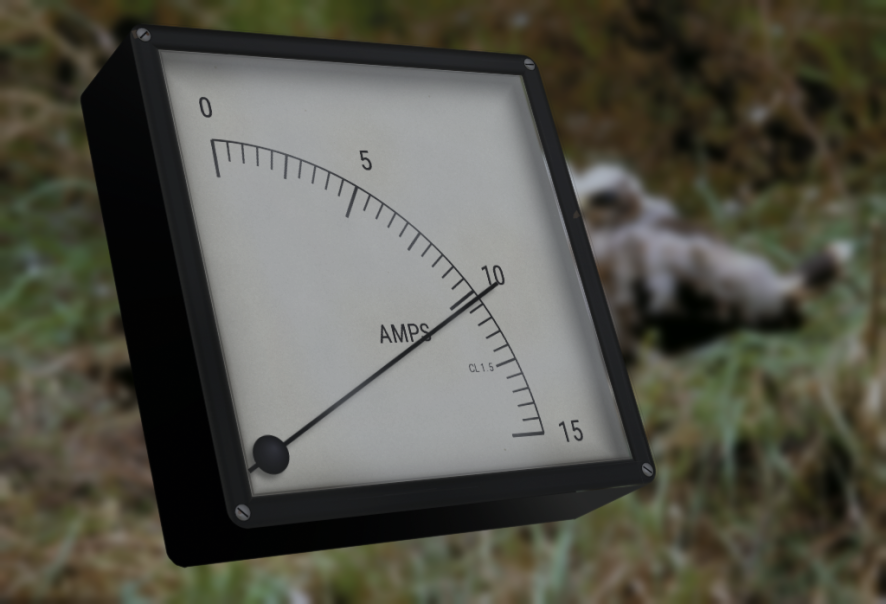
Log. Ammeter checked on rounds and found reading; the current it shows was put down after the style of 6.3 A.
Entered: 10.25 A
